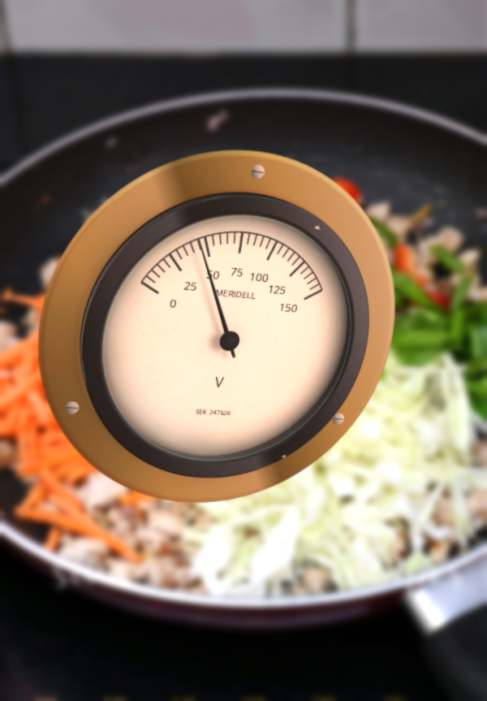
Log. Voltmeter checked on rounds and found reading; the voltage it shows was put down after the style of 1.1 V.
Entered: 45 V
